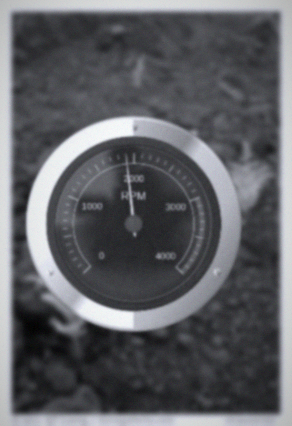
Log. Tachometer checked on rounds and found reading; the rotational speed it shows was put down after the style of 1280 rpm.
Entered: 1900 rpm
